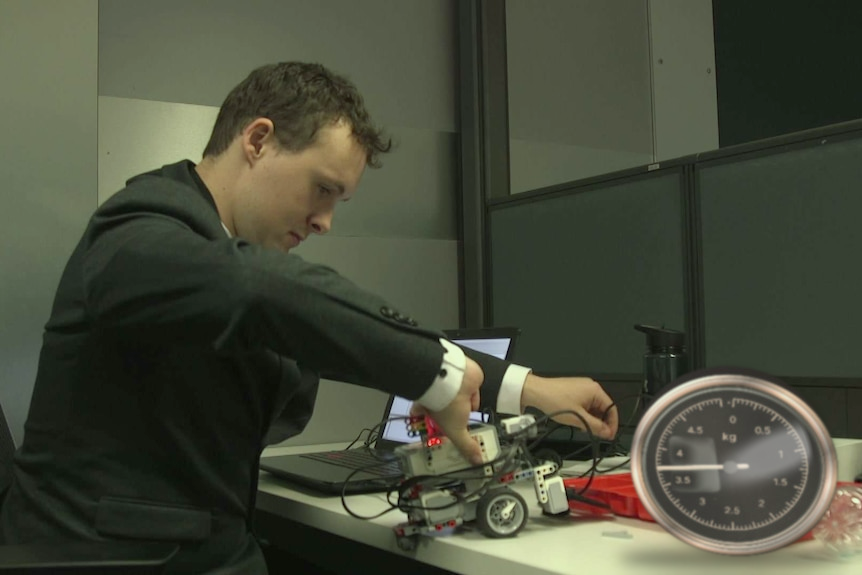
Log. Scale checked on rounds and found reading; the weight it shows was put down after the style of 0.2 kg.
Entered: 3.75 kg
